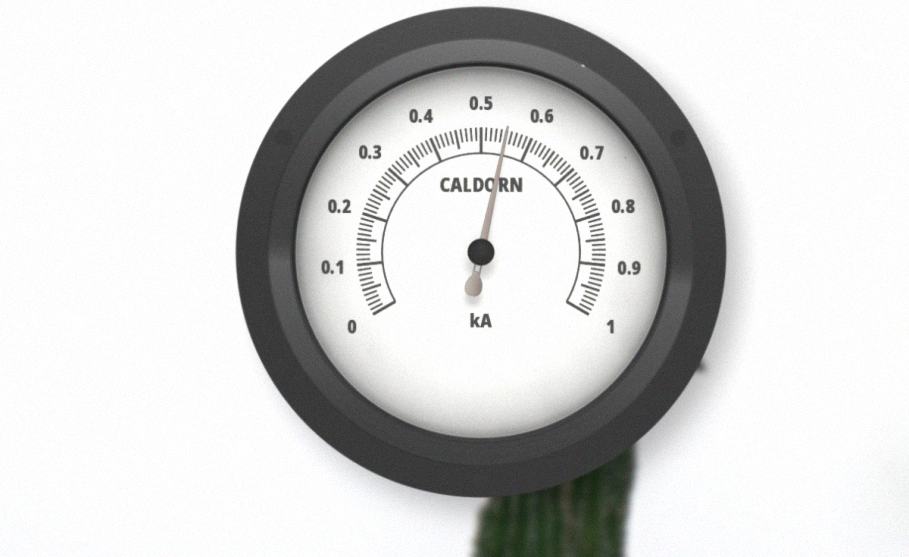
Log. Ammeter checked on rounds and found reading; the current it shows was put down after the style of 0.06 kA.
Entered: 0.55 kA
